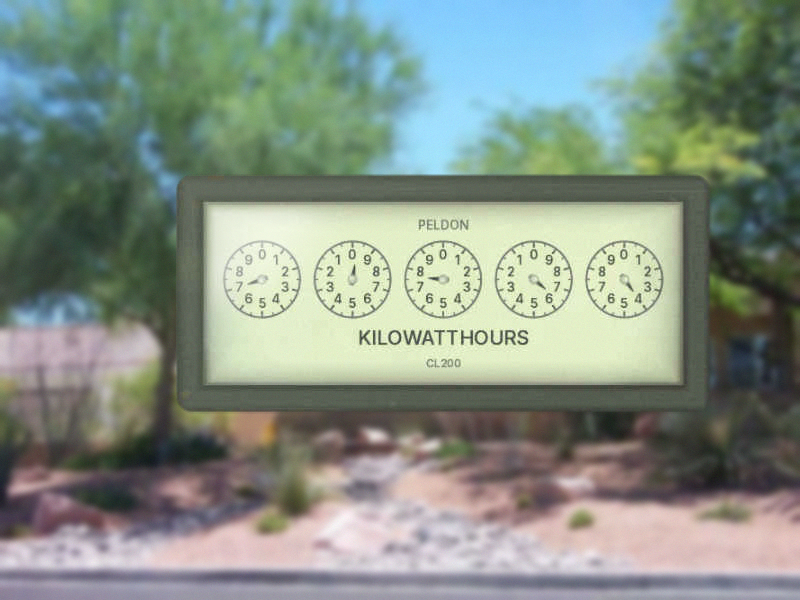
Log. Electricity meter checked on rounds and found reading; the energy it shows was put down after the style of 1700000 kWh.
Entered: 69764 kWh
